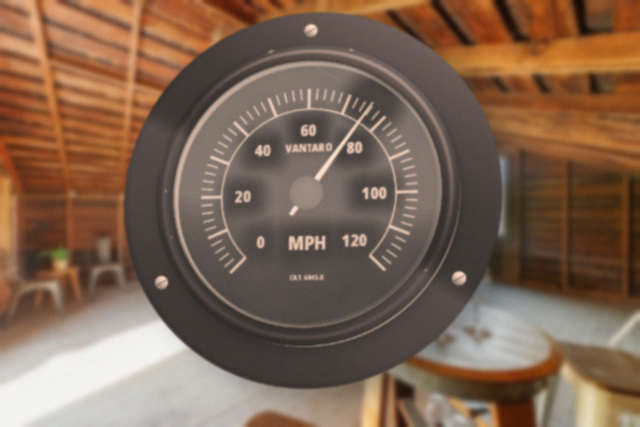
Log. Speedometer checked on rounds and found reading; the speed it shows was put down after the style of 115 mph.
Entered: 76 mph
